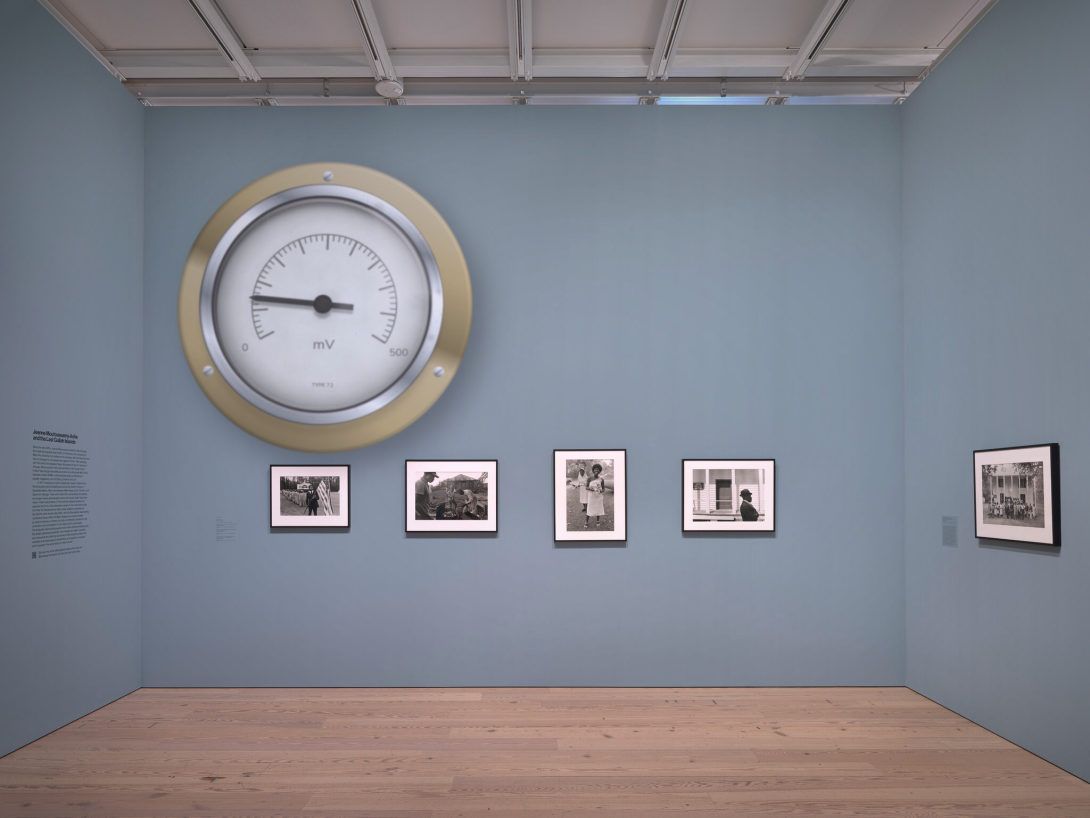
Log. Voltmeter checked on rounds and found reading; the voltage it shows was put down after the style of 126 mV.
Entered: 70 mV
